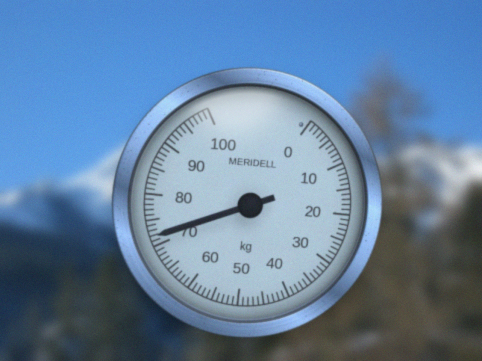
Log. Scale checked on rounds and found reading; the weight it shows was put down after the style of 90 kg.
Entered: 72 kg
